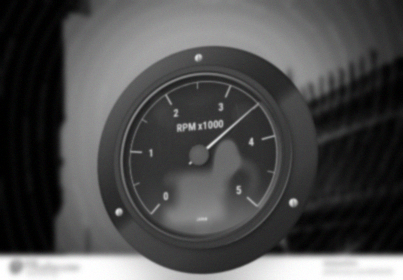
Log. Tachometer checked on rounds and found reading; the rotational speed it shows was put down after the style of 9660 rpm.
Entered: 3500 rpm
